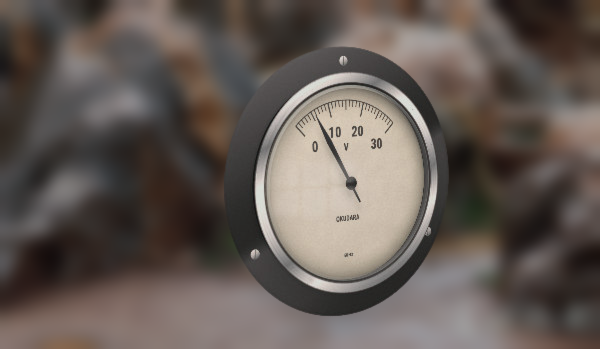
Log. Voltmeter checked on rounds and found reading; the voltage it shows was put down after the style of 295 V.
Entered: 5 V
